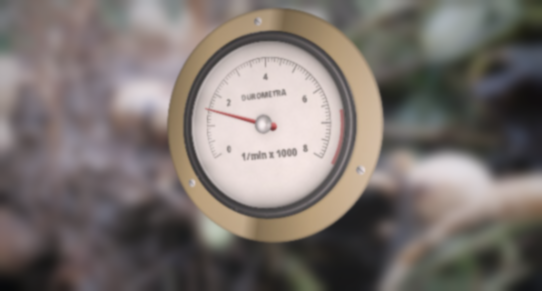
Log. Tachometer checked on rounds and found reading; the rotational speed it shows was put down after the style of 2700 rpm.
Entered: 1500 rpm
